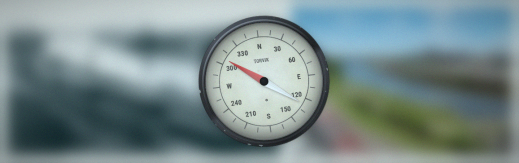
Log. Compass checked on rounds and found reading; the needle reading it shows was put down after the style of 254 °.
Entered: 307.5 °
